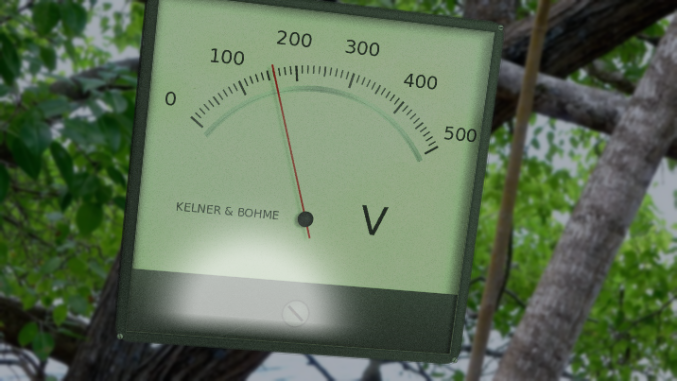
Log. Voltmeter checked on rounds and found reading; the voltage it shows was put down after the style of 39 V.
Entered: 160 V
